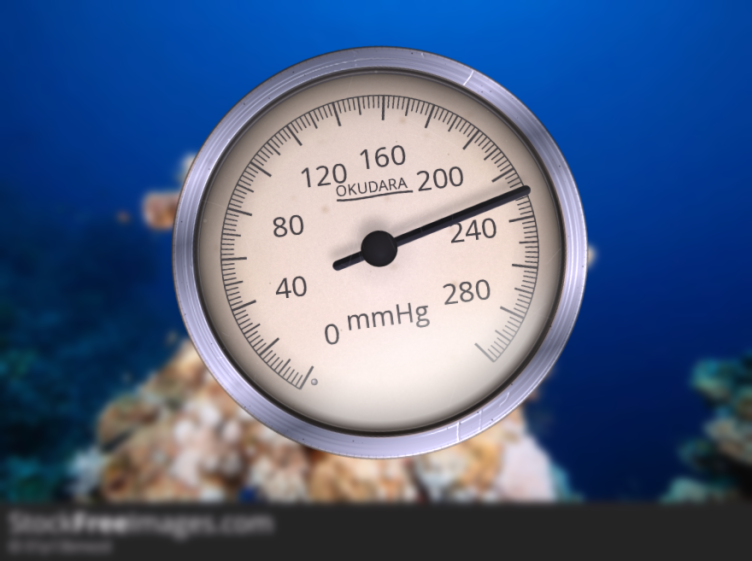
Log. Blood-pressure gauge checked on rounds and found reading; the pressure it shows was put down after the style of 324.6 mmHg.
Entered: 230 mmHg
